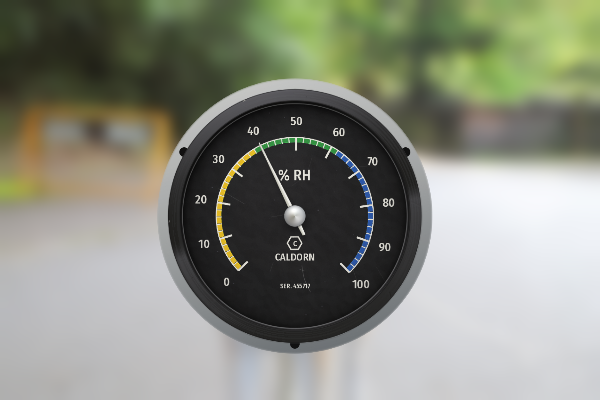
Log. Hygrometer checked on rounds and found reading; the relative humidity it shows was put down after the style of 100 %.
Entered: 40 %
